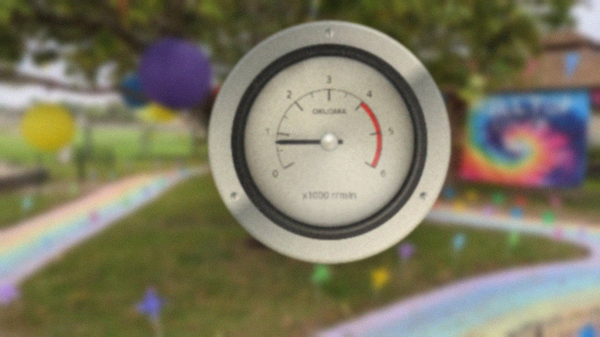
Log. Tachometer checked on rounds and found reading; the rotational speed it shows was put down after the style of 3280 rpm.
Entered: 750 rpm
